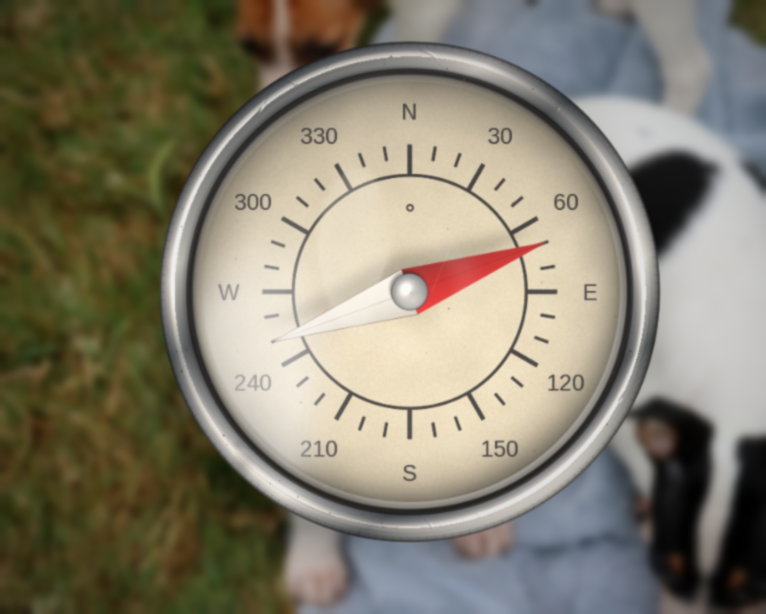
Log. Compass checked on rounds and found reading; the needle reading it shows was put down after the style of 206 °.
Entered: 70 °
